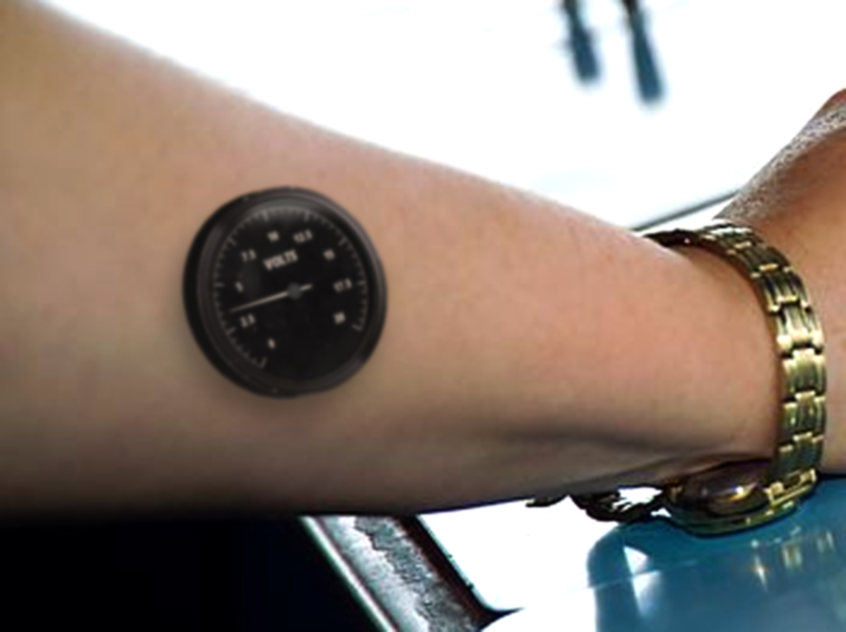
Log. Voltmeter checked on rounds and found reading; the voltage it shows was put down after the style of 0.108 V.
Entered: 3.5 V
